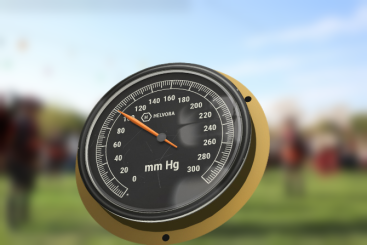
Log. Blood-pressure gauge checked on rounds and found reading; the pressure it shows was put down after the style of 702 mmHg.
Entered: 100 mmHg
